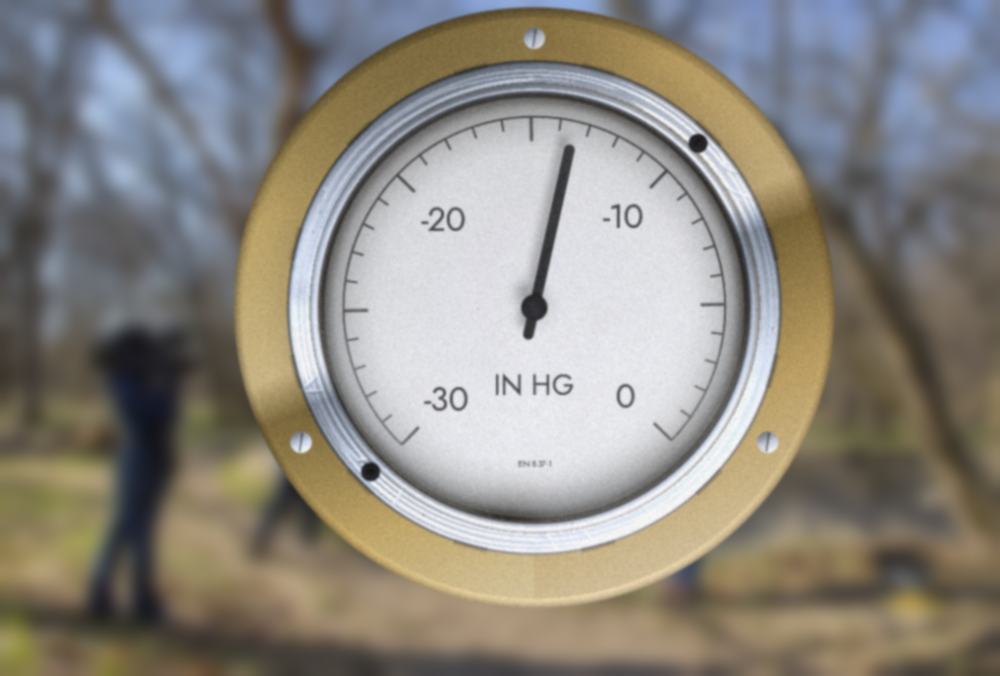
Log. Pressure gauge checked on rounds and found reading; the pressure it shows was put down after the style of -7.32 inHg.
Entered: -13.5 inHg
